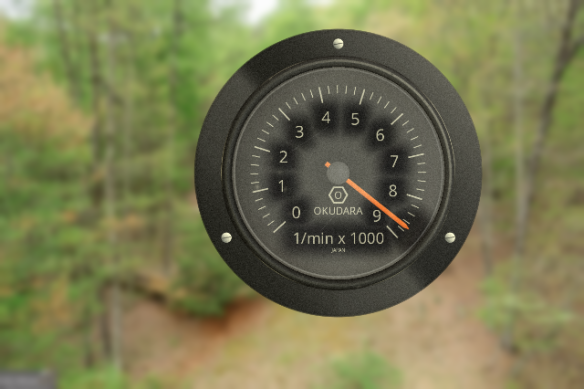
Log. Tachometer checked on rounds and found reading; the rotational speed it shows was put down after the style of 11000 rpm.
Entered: 8700 rpm
